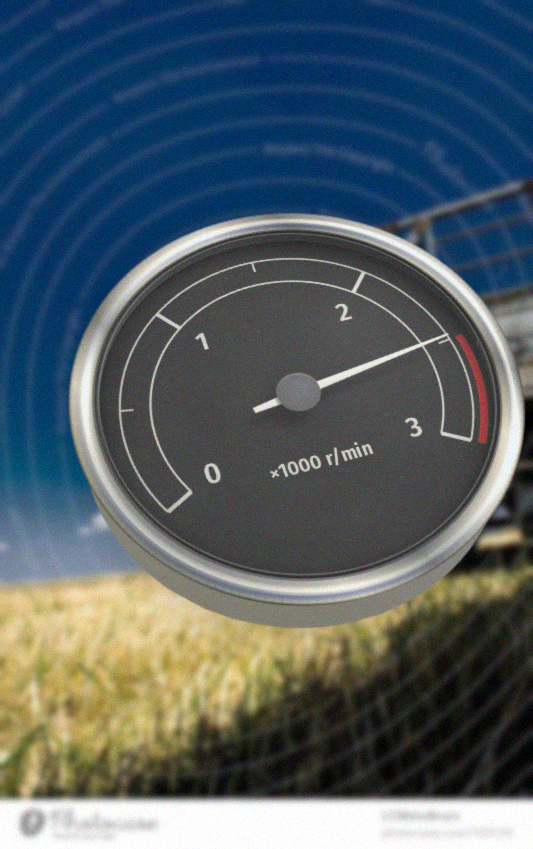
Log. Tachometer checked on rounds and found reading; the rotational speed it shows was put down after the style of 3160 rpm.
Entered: 2500 rpm
